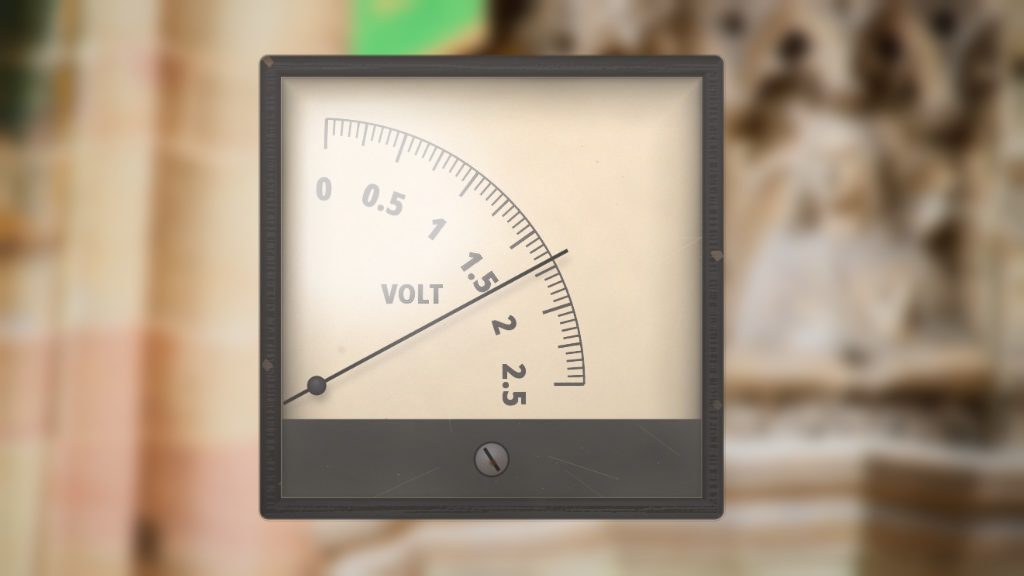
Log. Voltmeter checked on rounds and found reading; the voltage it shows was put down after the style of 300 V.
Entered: 1.7 V
